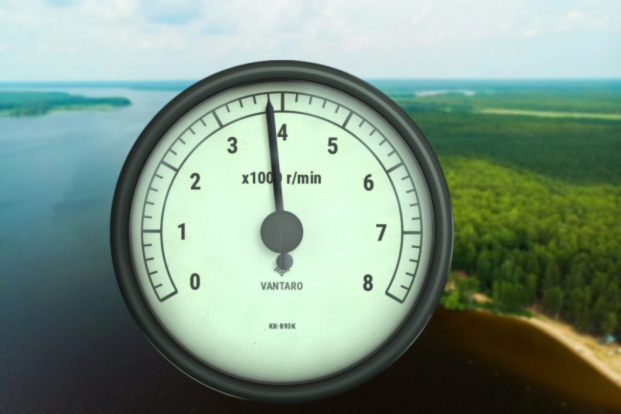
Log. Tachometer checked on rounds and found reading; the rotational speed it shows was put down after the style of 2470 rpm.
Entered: 3800 rpm
